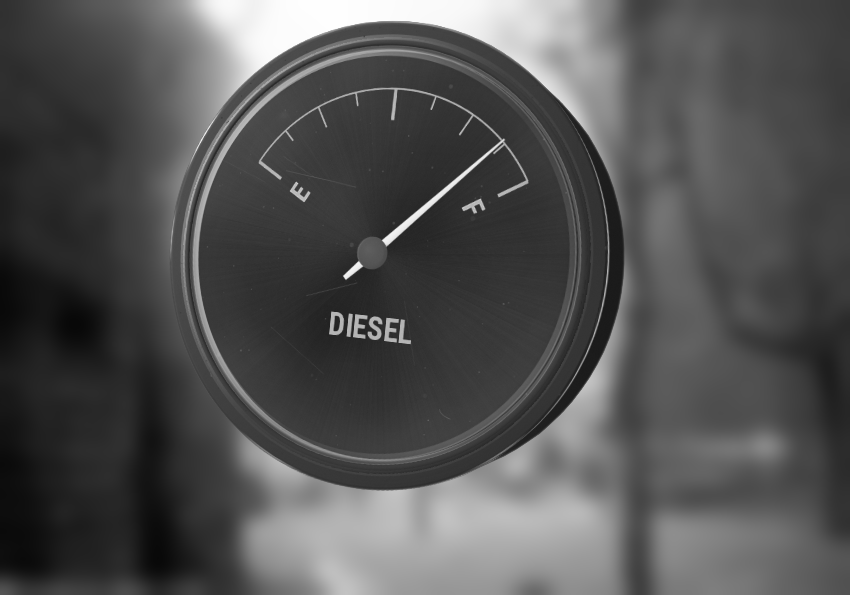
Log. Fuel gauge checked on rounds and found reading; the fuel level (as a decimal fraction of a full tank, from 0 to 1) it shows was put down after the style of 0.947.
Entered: 0.875
